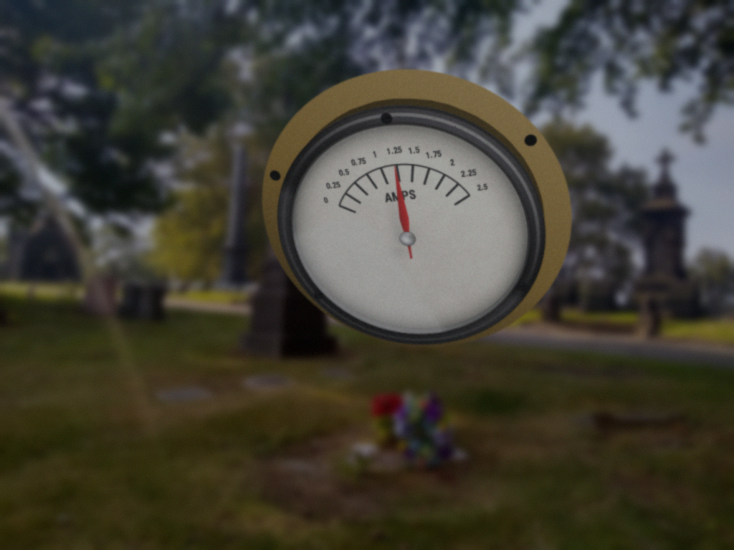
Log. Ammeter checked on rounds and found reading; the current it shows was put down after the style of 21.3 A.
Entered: 1.25 A
